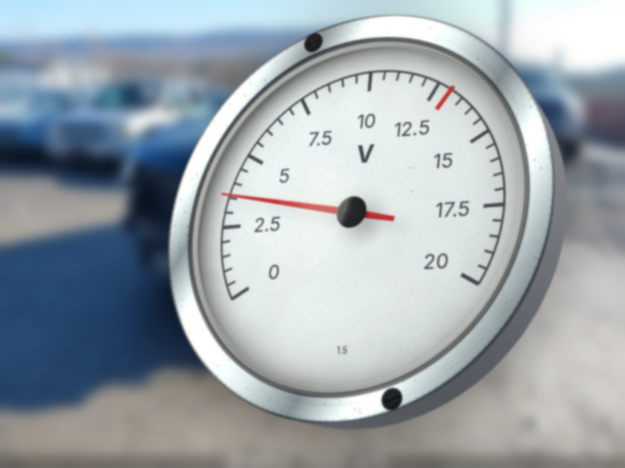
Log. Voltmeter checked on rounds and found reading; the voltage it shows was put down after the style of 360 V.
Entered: 3.5 V
